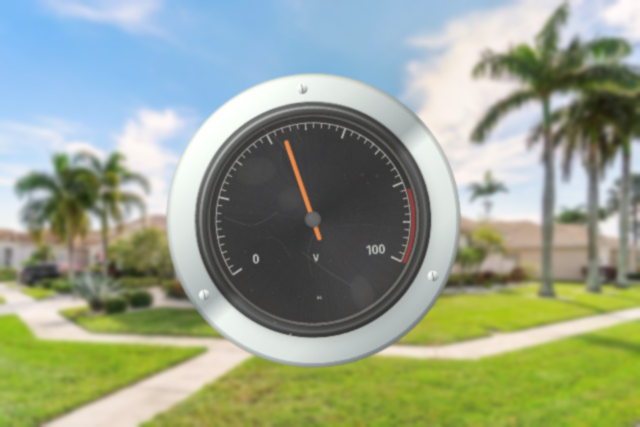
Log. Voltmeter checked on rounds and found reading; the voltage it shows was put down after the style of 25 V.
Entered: 44 V
